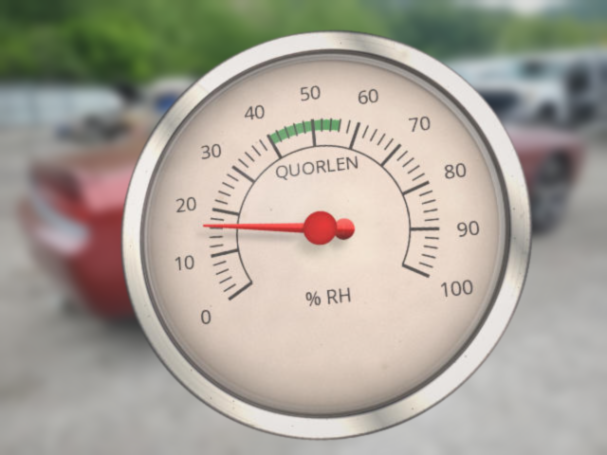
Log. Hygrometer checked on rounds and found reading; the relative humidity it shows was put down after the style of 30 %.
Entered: 16 %
